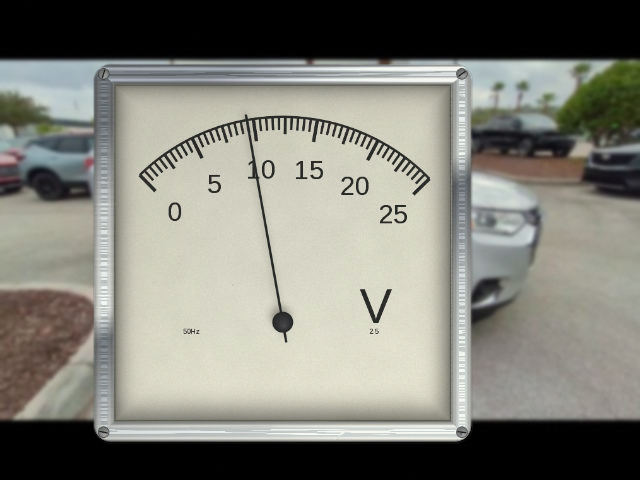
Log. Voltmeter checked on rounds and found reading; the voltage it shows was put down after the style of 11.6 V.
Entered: 9.5 V
